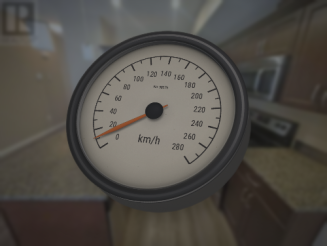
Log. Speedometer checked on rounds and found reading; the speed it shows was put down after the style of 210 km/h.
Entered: 10 km/h
